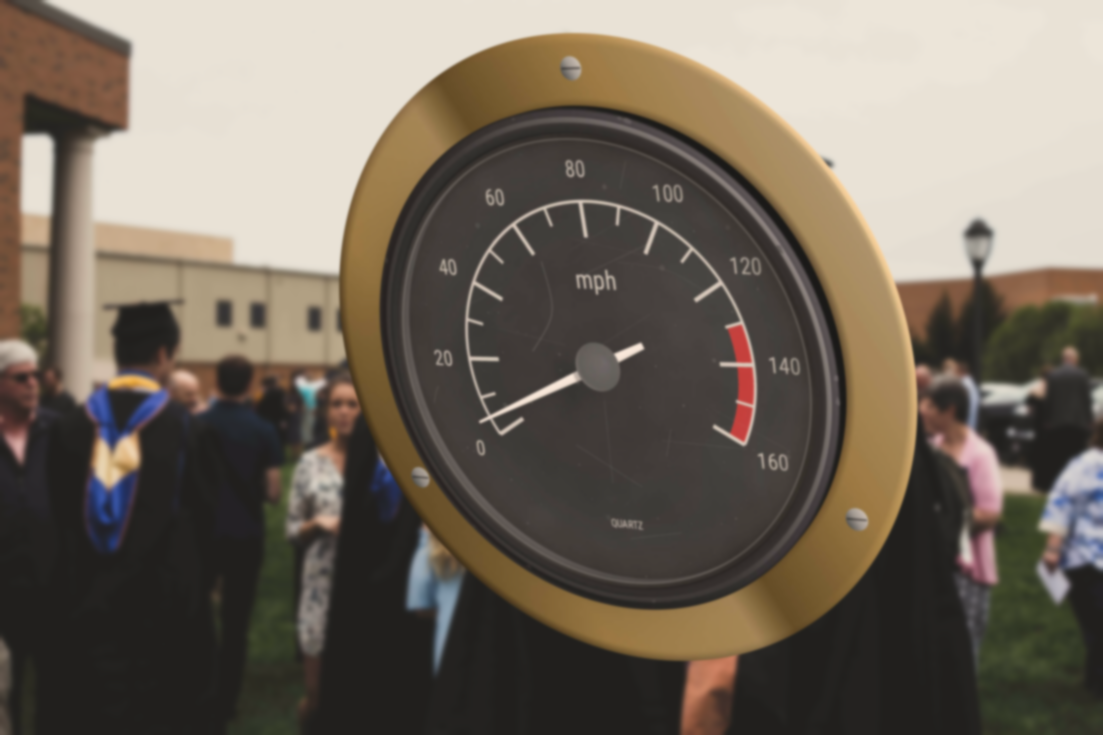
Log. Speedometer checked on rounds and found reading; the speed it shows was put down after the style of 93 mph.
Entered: 5 mph
